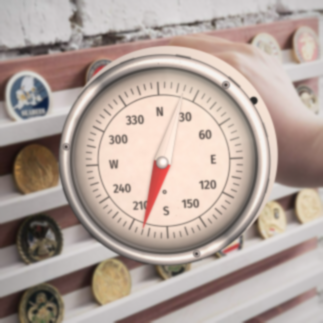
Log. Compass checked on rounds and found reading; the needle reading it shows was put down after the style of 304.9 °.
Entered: 200 °
